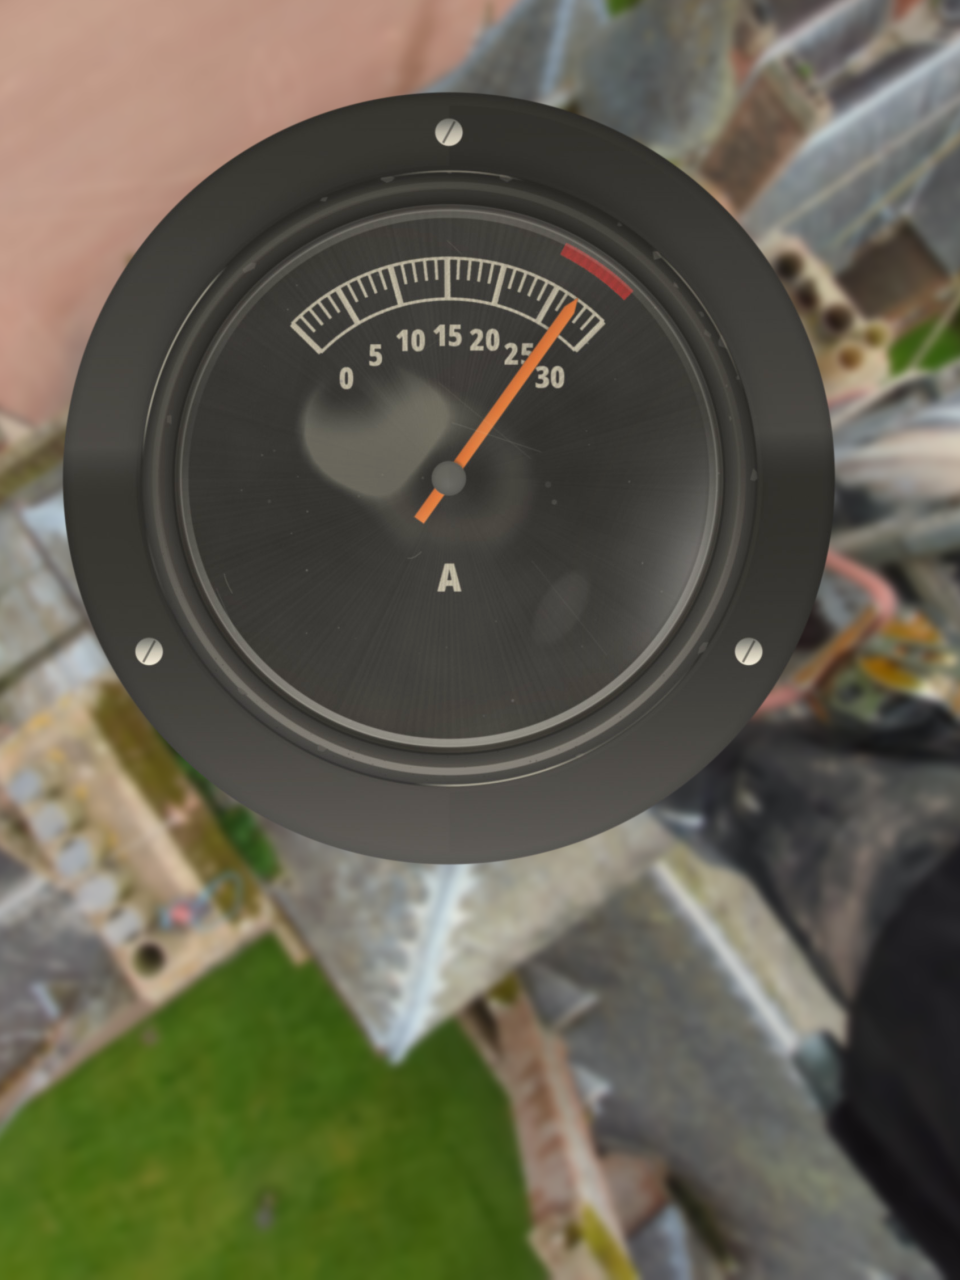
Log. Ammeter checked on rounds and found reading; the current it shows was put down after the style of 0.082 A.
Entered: 27 A
